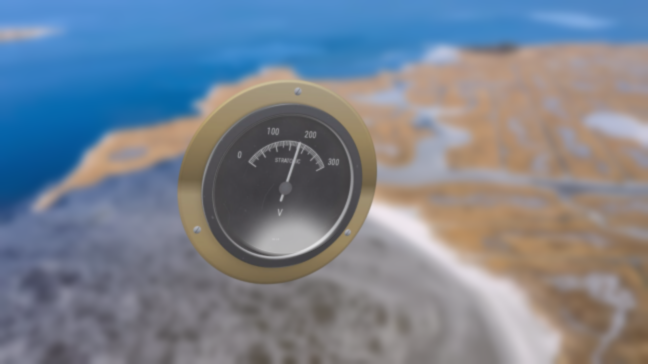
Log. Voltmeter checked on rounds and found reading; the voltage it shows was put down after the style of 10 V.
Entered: 175 V
